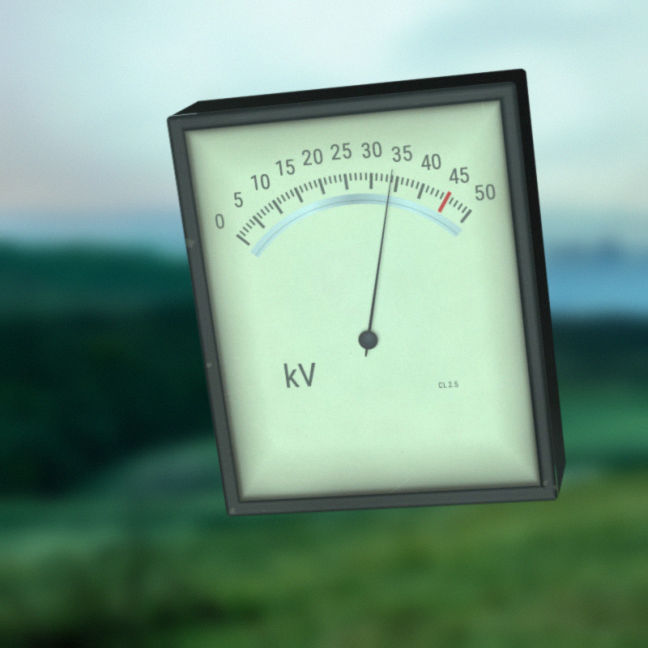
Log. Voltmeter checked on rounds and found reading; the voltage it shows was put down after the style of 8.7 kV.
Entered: 34 kV
